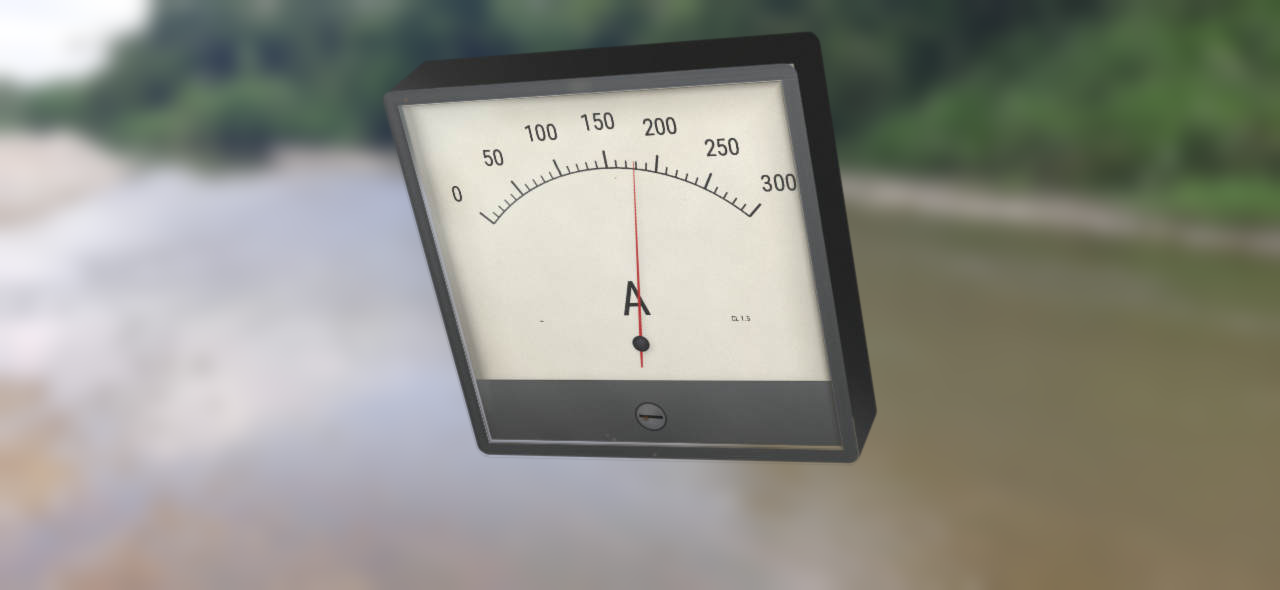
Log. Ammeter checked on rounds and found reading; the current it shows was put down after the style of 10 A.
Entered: 180 A
